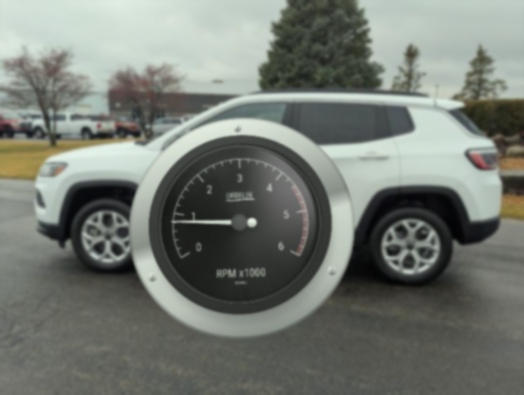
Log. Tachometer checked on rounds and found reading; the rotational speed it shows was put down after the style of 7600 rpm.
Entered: 800 rpm
